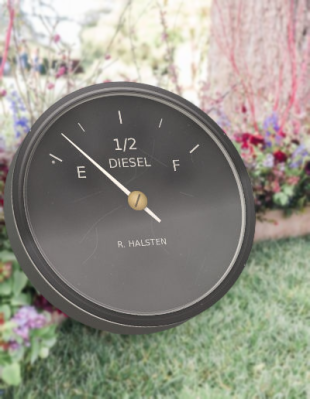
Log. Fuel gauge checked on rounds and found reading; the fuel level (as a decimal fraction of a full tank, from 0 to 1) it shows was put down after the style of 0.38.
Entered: 0.125
